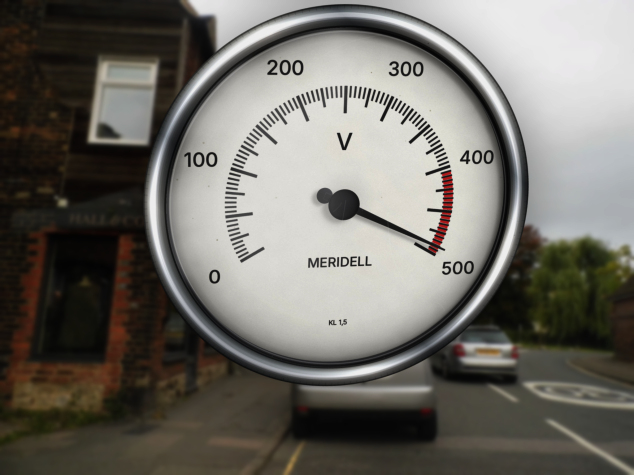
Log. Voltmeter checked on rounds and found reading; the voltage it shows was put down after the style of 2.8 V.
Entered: 490 V
